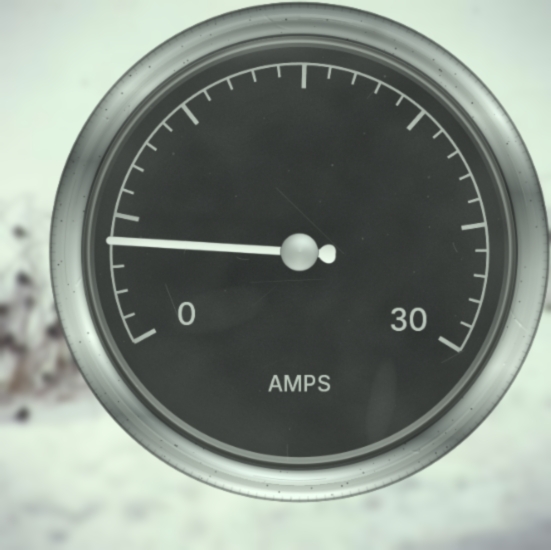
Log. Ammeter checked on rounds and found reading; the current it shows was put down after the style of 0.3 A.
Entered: 4 A
